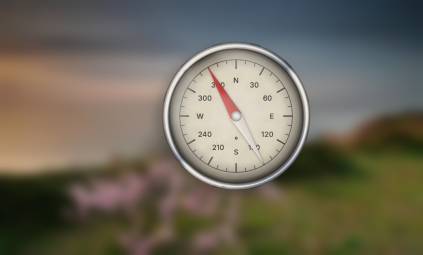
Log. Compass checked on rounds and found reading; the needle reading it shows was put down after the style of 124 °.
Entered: 330 °
